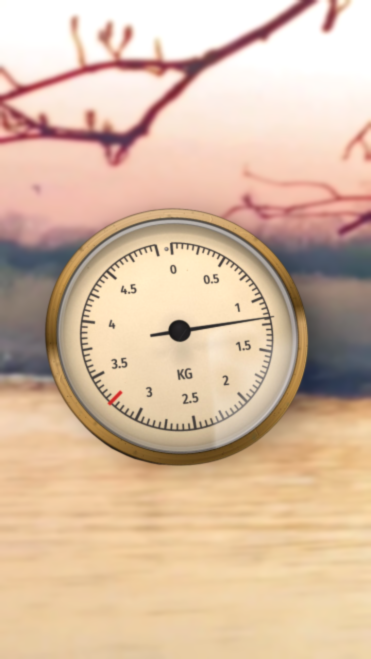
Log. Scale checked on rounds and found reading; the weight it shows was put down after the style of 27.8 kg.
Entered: 1.2 kg
